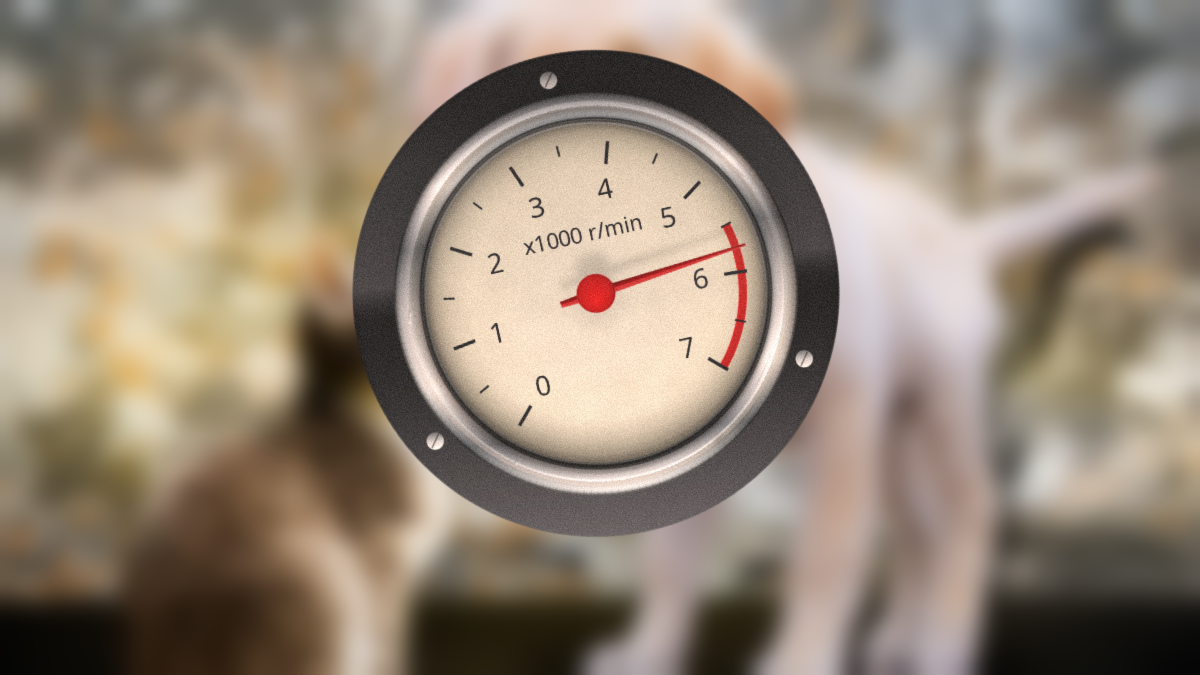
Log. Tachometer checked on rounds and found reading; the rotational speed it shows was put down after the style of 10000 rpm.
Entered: 5750 rpm
